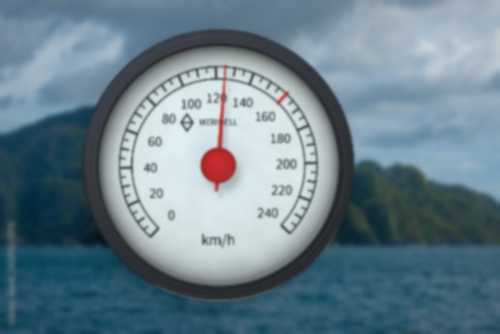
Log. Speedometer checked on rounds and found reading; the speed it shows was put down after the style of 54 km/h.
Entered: 125 km/h
